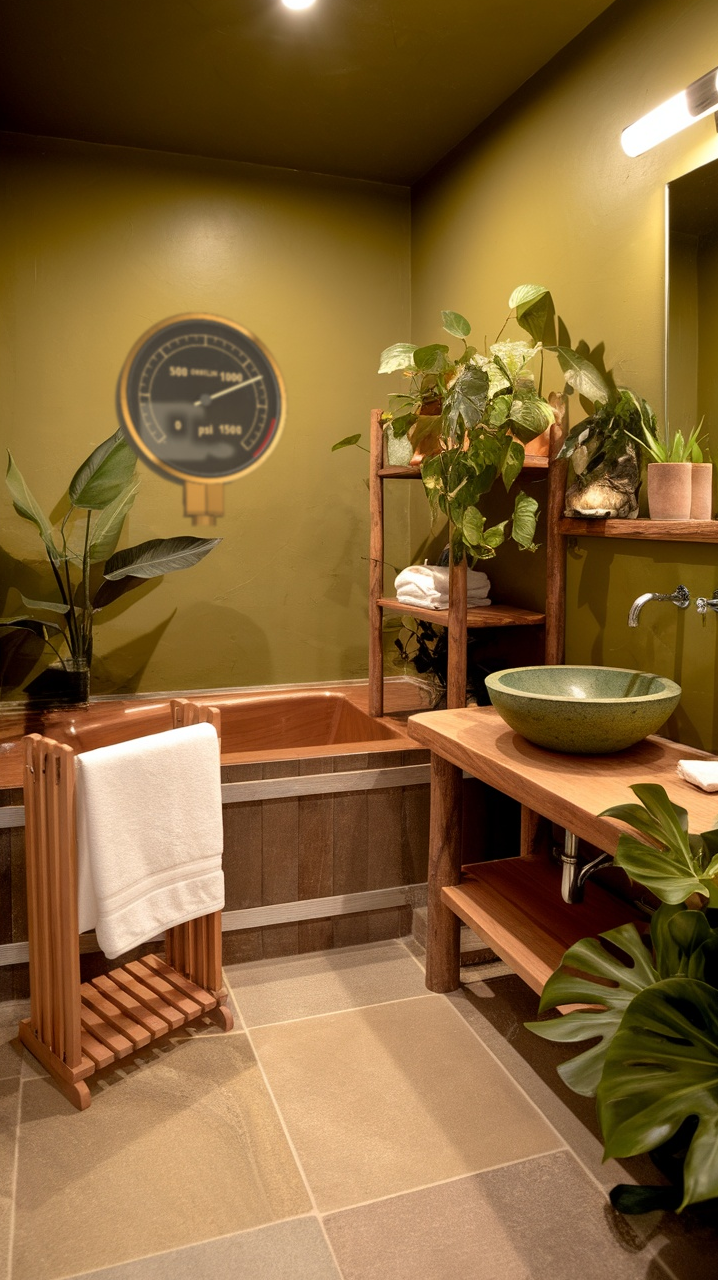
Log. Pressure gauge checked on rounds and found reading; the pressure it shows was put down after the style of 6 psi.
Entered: 1100 psi
